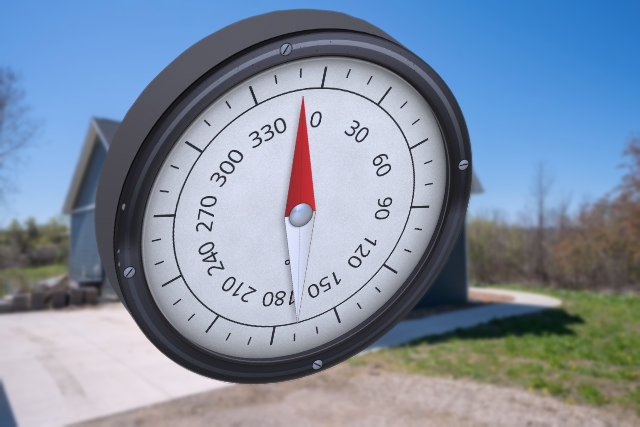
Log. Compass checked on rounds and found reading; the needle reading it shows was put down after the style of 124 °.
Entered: 350 °
